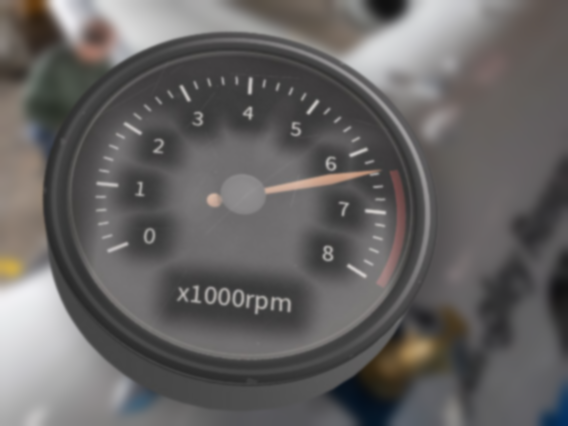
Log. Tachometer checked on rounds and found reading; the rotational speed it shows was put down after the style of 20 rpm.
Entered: 6400 rpm
